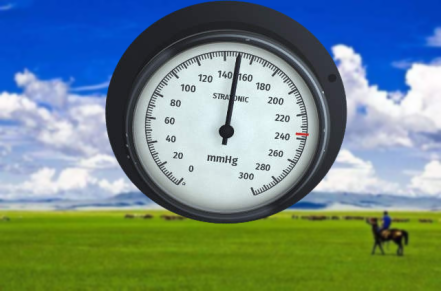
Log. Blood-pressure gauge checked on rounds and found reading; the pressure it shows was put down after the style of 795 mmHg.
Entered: 150 mmHg
